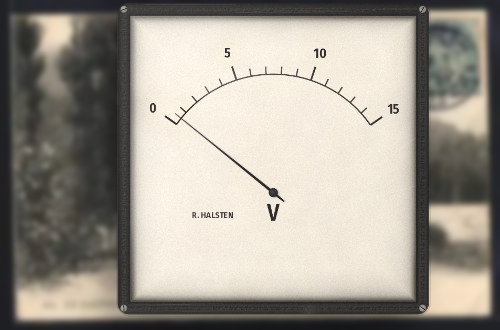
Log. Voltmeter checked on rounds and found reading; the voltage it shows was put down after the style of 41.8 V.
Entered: 0.5 V
